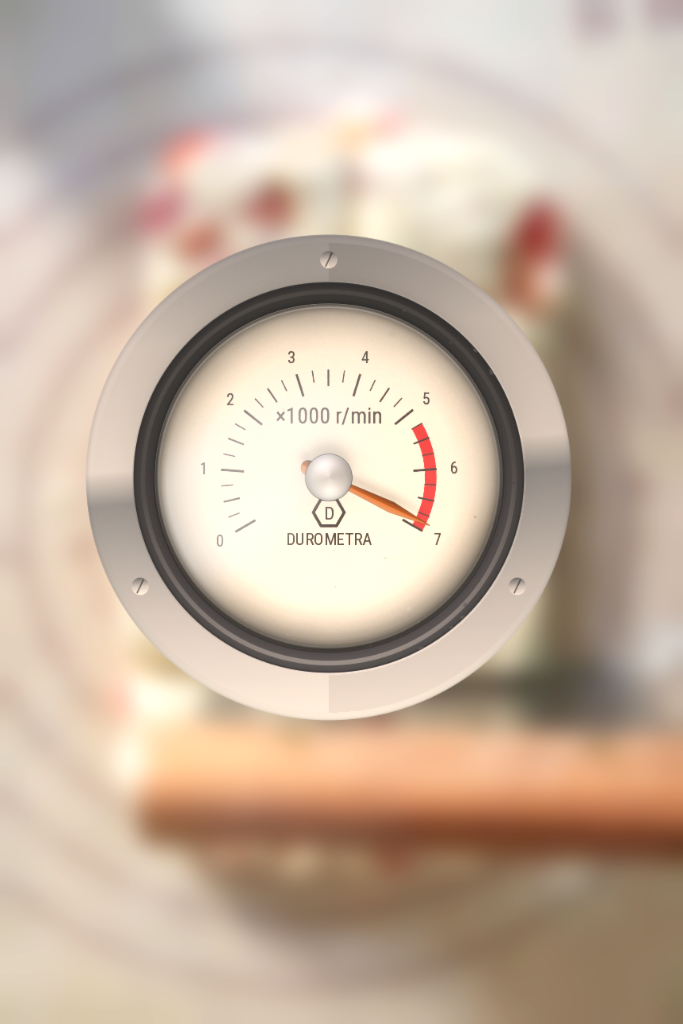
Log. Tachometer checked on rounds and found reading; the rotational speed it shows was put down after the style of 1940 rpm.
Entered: 6875 rpm
